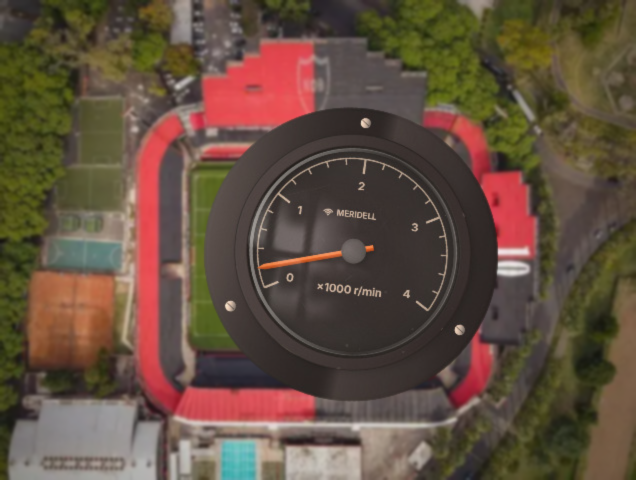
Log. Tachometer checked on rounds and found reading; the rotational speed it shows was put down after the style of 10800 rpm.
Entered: 200 rpm
